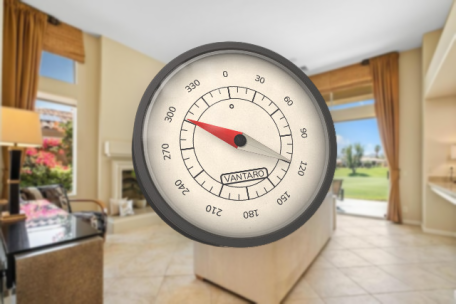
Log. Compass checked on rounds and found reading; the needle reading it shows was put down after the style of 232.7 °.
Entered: 300 °
